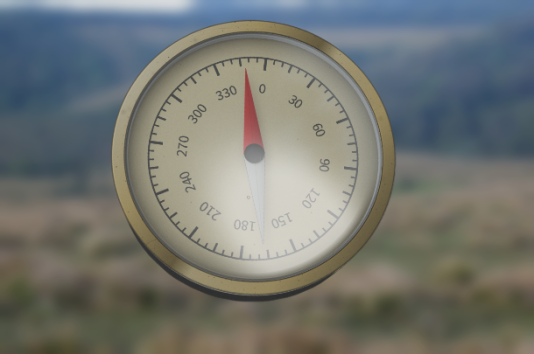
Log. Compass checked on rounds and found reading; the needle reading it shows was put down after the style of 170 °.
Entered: 347.5 °
